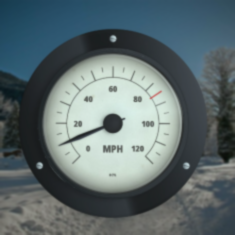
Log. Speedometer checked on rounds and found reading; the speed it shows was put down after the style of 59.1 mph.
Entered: 10 mph
